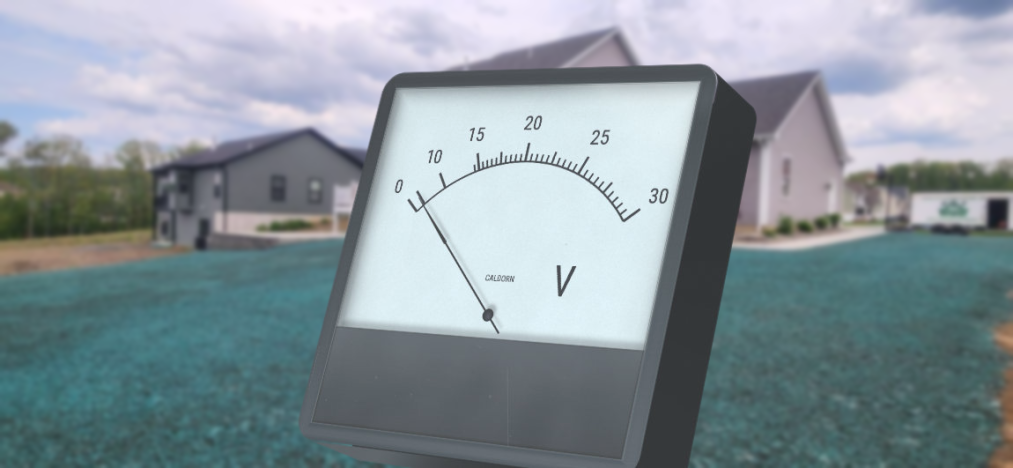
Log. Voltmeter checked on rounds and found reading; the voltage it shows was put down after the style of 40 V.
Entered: 5 V
